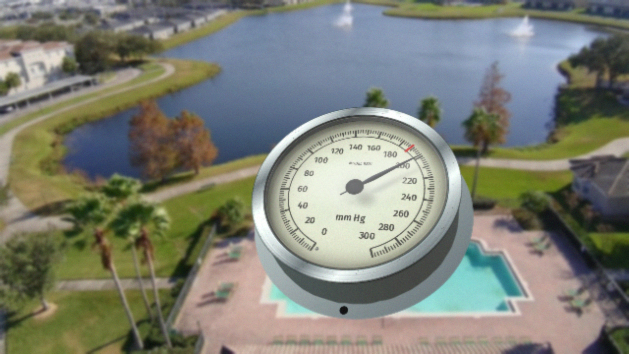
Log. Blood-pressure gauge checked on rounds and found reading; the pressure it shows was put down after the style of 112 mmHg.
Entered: 200 mmHg
